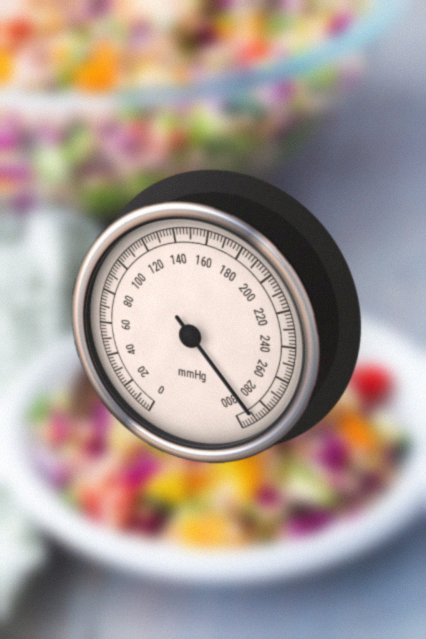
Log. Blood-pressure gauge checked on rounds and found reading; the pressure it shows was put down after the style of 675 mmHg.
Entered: 290 mmHg
